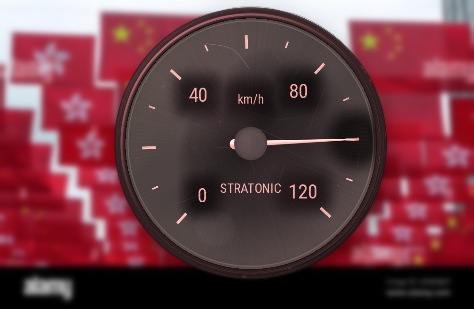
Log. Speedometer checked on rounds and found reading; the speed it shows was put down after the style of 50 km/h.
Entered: 100 km/h
